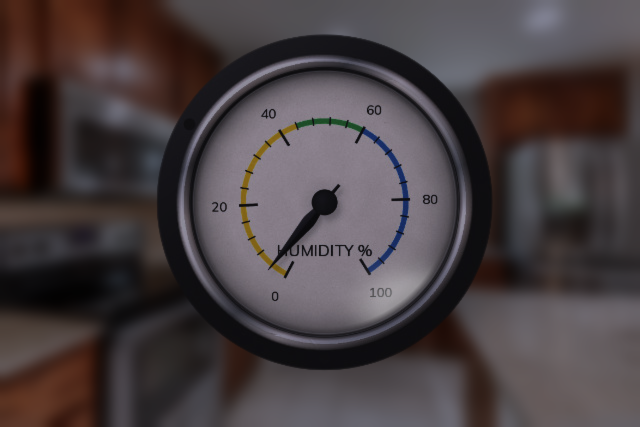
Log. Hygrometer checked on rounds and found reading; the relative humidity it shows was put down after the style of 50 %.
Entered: 4 %
